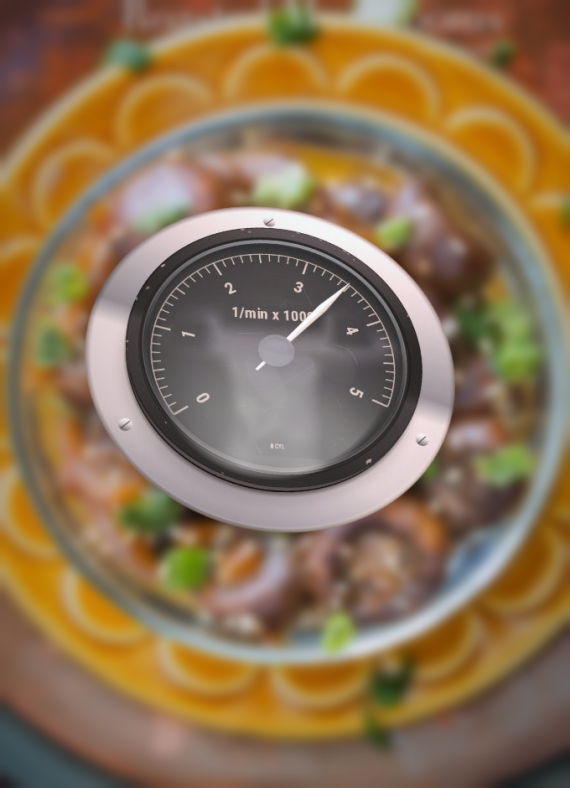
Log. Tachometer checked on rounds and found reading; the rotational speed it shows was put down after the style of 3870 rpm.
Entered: 3500 rpm
